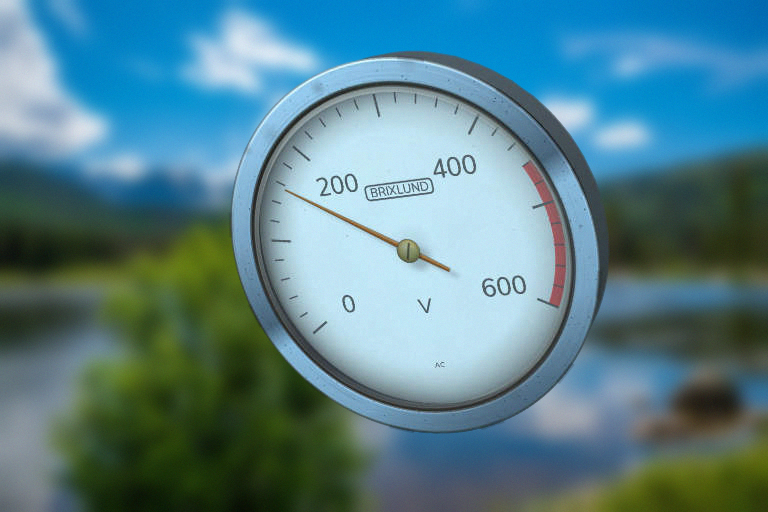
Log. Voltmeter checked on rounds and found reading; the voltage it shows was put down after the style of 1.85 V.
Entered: 160 V
